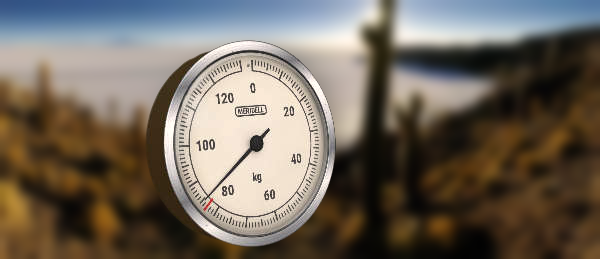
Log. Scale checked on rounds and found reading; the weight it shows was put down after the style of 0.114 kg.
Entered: 85 kg
